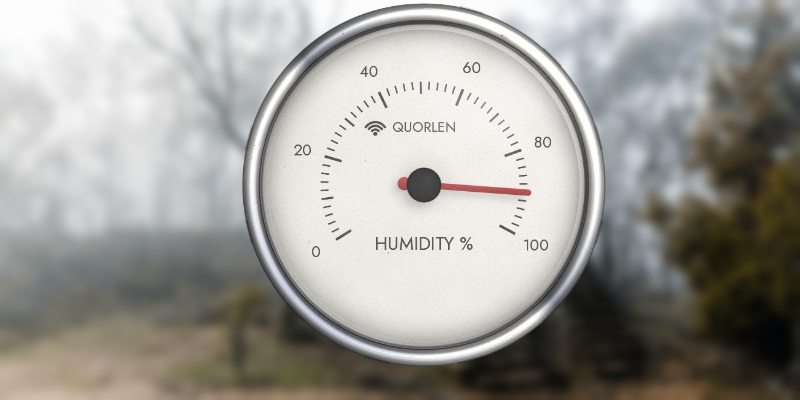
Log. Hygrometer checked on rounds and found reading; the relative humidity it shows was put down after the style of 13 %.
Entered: 90 %
